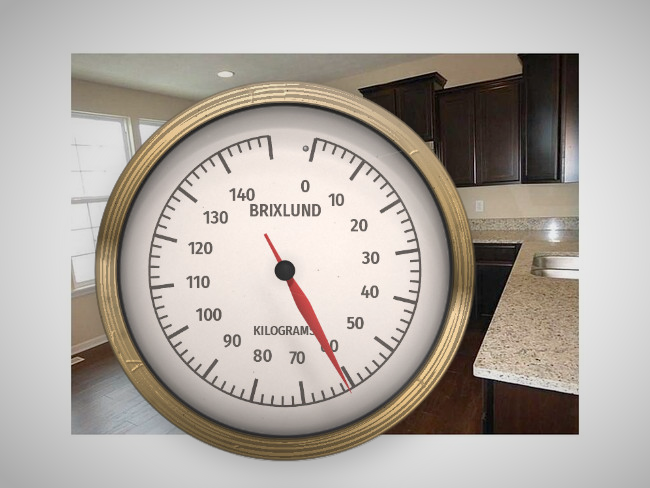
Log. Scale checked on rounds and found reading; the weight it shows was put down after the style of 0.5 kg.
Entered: 61 kg
